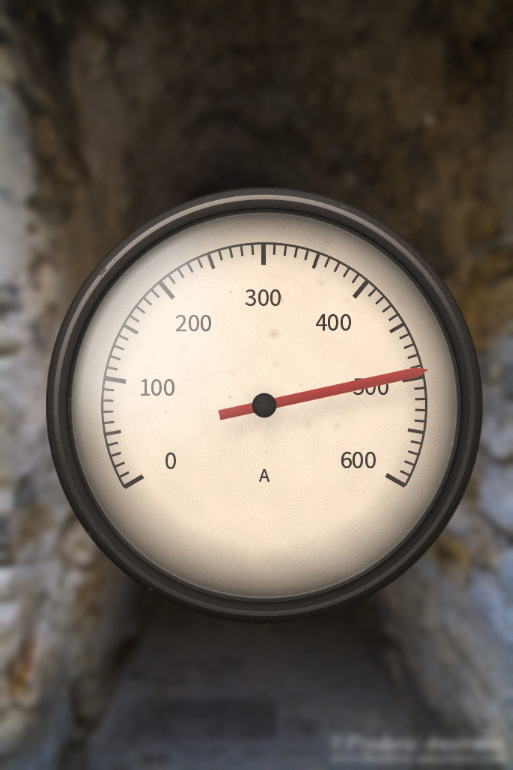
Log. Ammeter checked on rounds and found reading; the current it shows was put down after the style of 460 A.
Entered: 495 A
